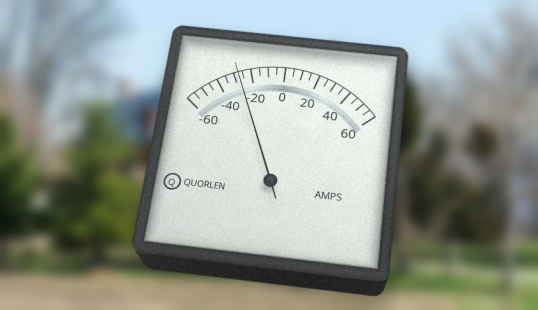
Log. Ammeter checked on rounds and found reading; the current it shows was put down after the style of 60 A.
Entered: -27.5 A
